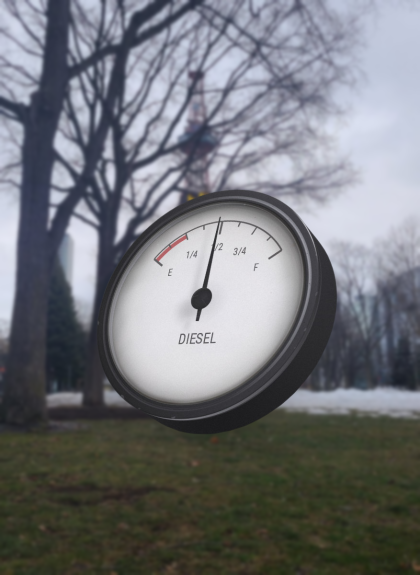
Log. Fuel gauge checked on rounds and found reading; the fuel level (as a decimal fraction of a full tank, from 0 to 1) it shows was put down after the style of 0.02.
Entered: 0.5
